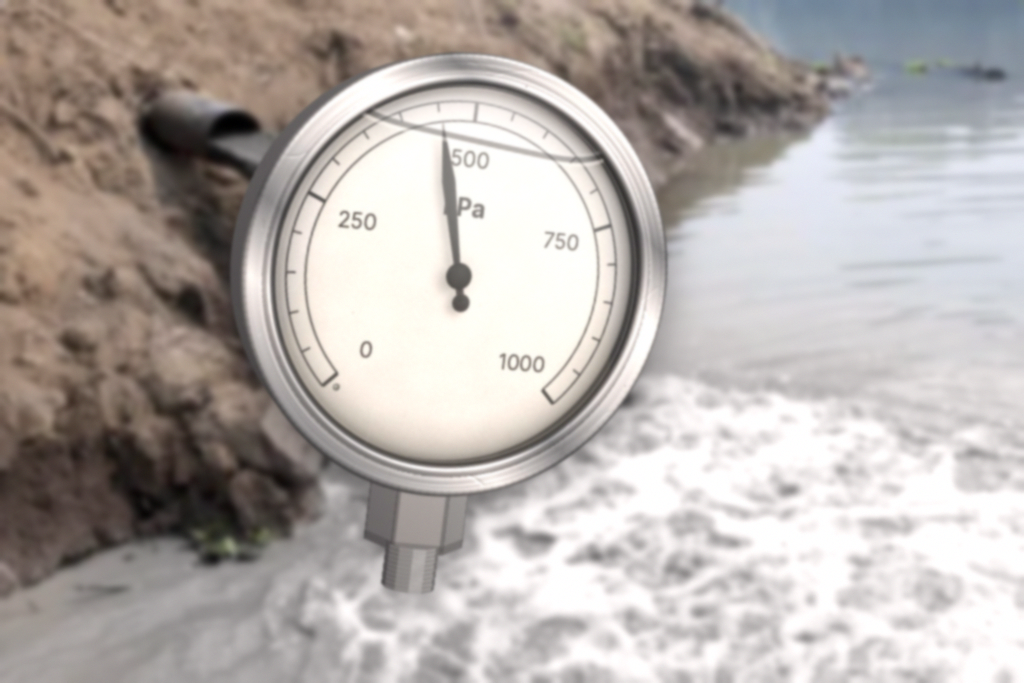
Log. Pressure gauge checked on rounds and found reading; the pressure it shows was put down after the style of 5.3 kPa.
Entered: 450 kPa
